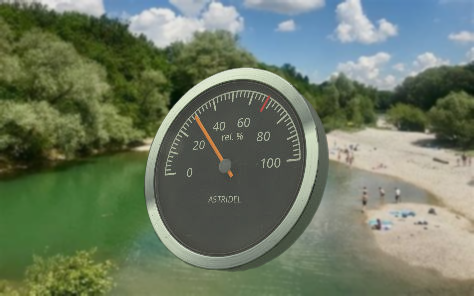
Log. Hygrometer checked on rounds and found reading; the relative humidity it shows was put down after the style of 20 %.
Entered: 30 %
